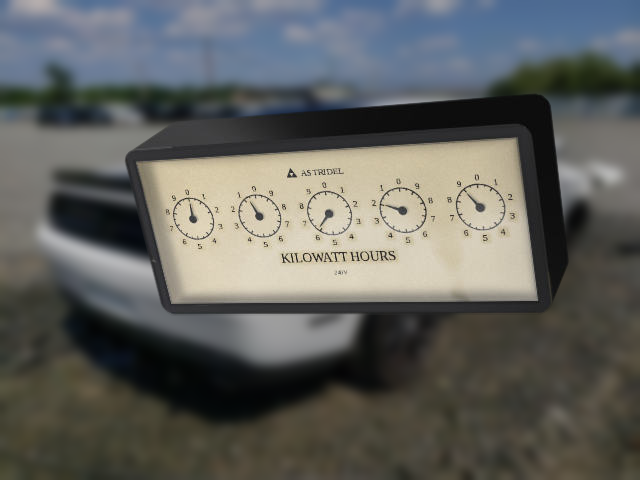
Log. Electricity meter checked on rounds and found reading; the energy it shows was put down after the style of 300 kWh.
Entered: 619 kWh
